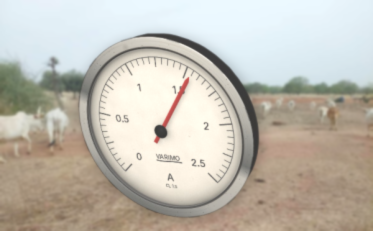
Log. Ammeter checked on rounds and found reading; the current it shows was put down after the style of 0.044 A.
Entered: 1.55 A
